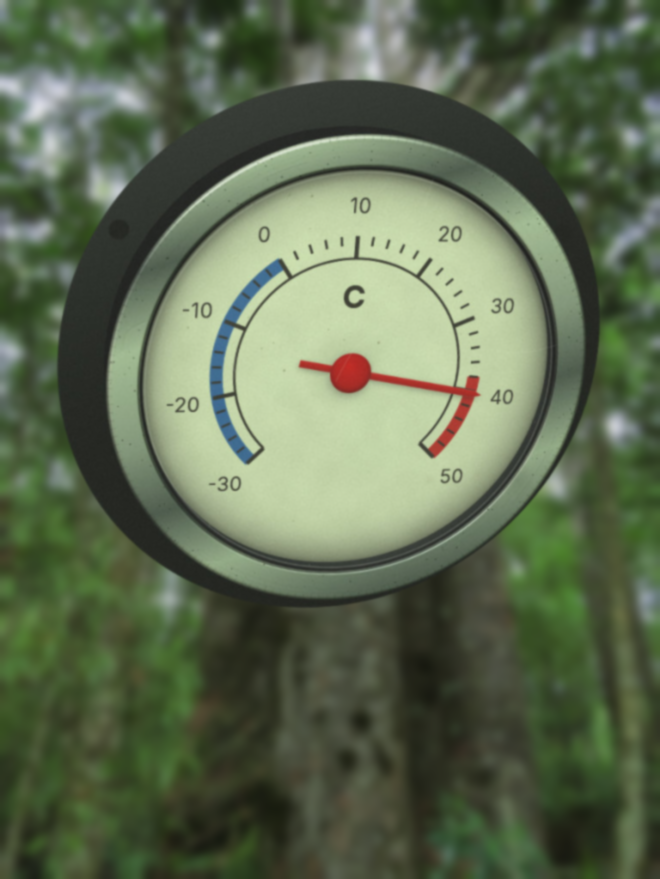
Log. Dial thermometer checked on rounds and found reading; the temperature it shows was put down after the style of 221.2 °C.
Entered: 40 °C
